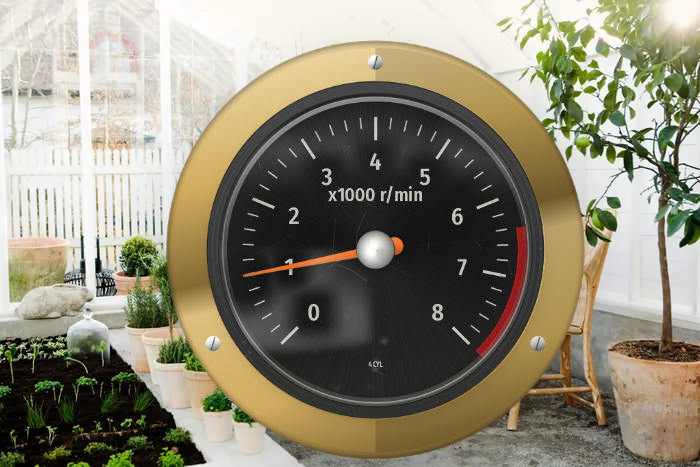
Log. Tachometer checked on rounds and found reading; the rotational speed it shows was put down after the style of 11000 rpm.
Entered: 1000 rpm
